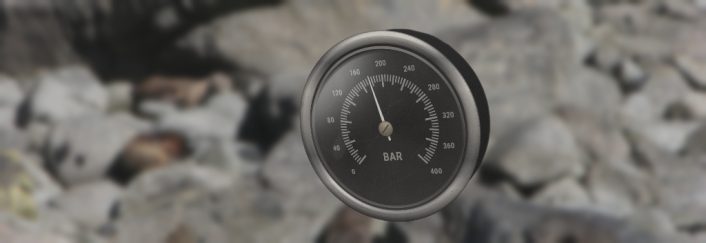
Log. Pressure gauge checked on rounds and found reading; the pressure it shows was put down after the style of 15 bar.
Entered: 180 bar
